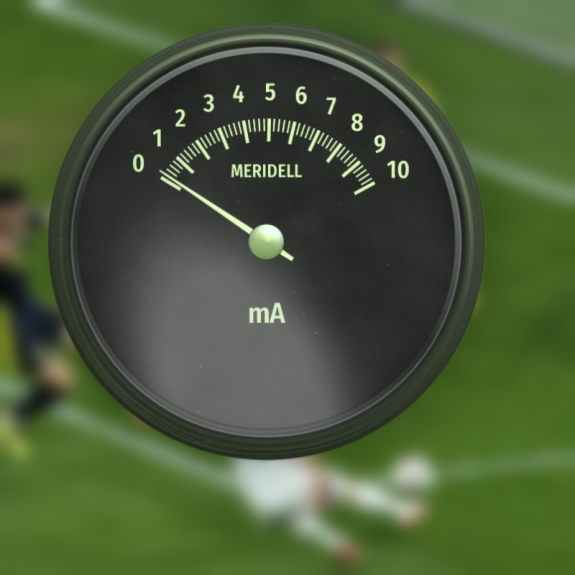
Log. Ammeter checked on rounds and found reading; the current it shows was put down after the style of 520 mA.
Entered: 0.2 mA
